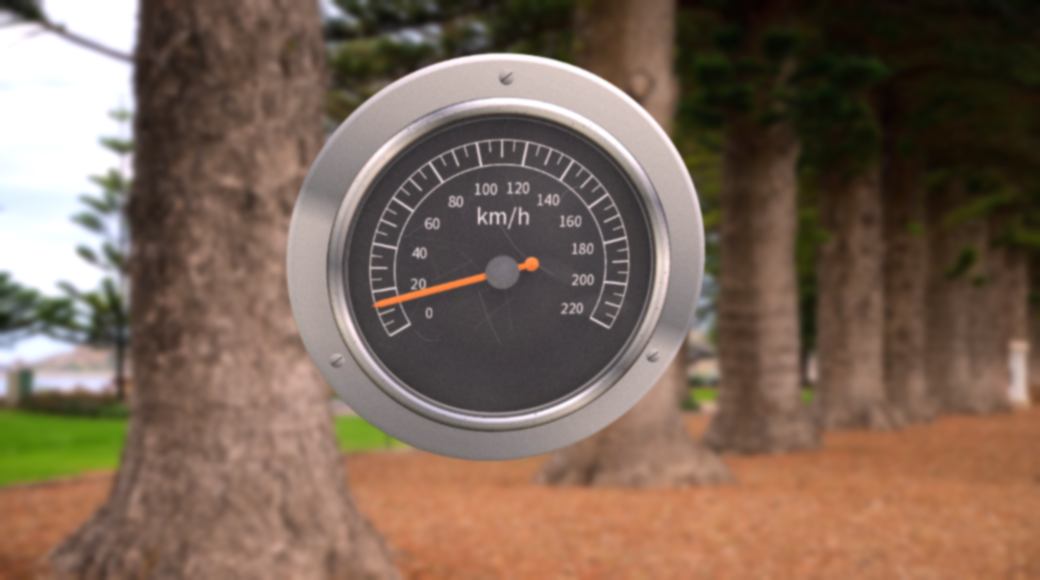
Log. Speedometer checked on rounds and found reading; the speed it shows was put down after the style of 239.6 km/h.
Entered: 15 km/h
